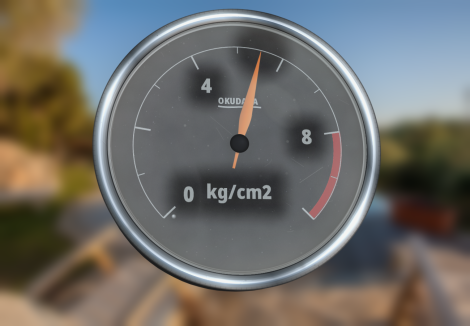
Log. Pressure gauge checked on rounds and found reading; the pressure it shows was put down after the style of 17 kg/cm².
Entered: 5.5 kg/cm²
